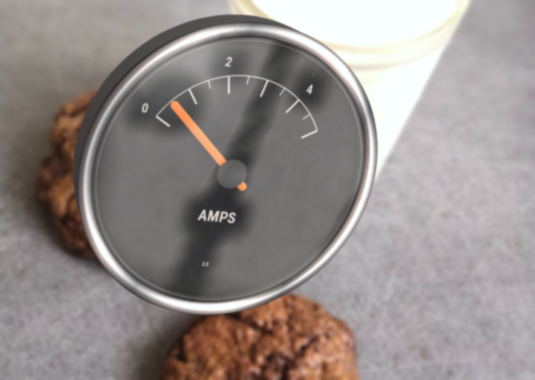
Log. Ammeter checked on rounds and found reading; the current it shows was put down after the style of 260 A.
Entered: 0.5 A
